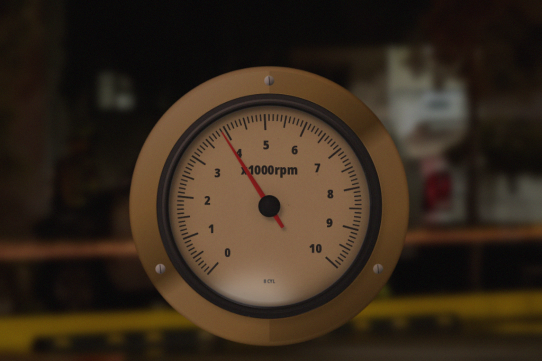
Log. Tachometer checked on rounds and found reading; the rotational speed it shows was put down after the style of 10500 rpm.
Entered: 3900 rpm
